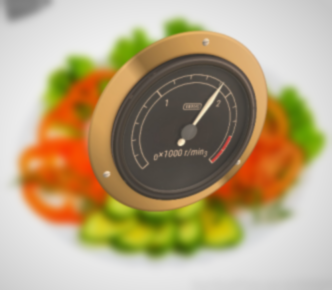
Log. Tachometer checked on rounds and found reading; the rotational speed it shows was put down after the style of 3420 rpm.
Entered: 1800 rpm
